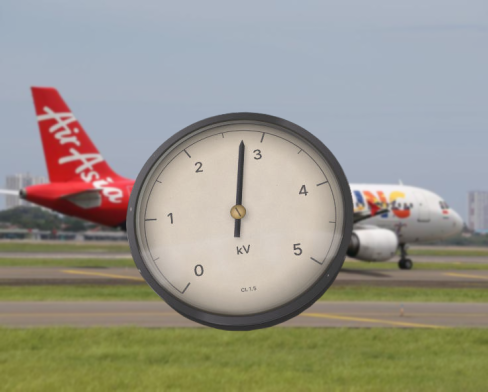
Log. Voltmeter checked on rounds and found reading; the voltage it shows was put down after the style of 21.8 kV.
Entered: 2.75 kV
